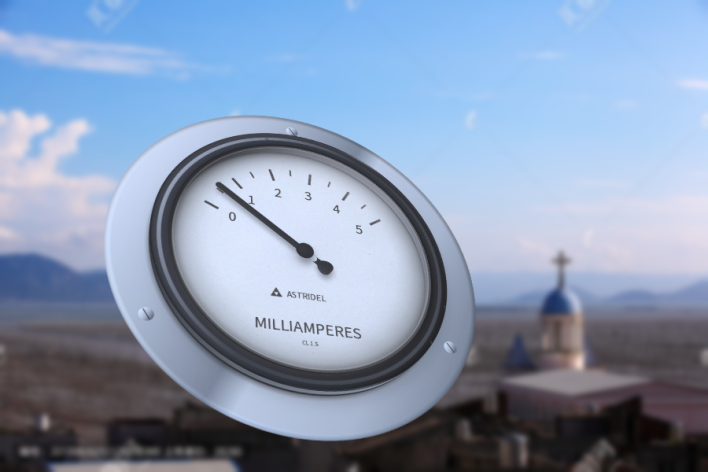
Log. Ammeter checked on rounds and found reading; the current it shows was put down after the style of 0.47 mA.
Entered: 0.5 mA
